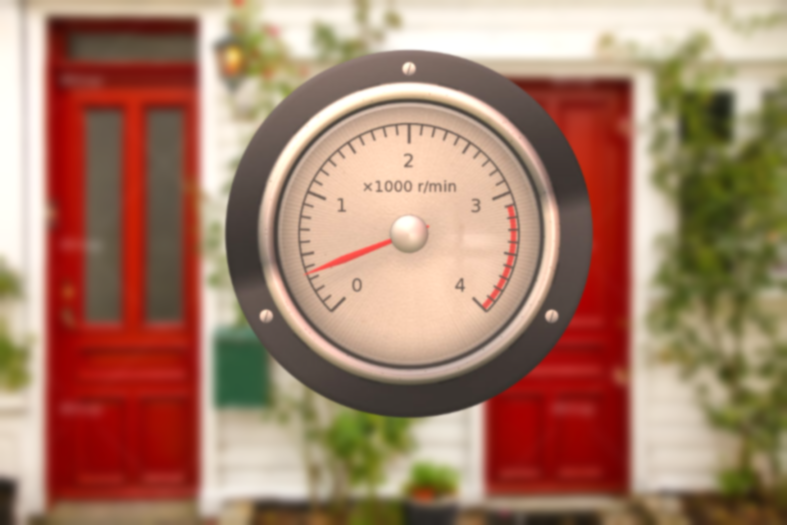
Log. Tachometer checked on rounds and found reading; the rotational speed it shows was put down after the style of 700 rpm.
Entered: 350 rpm
